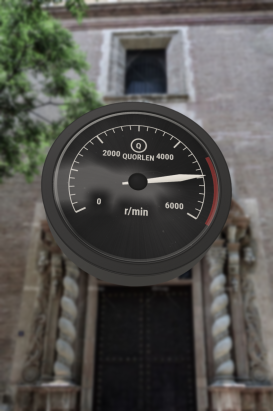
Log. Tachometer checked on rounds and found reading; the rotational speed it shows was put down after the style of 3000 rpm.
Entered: 5000 rpm
